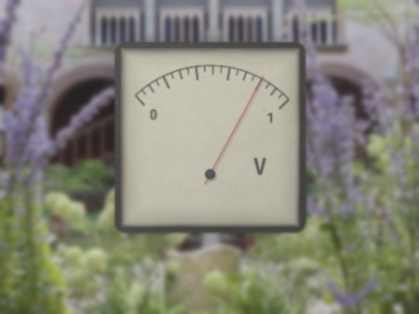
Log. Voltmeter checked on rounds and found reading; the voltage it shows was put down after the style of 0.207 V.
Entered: 0.8 V
